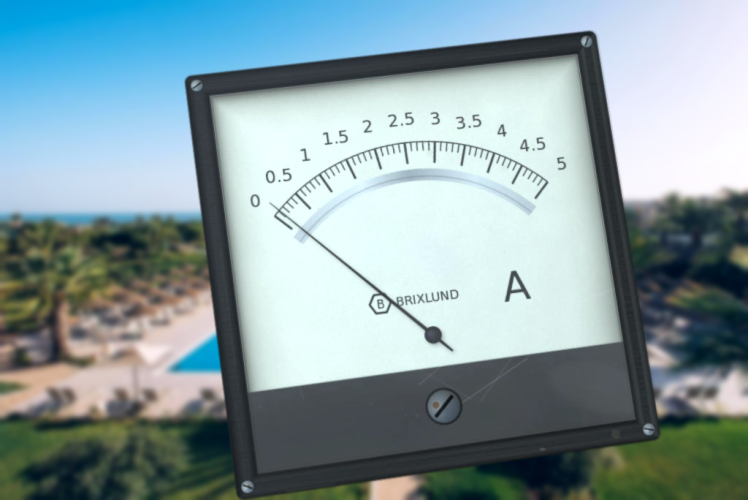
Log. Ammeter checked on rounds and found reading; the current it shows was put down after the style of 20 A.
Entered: 0.1 A
